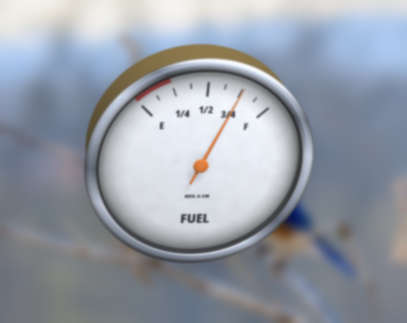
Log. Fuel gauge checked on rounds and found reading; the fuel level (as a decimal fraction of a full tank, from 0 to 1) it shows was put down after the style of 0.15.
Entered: 0.75
